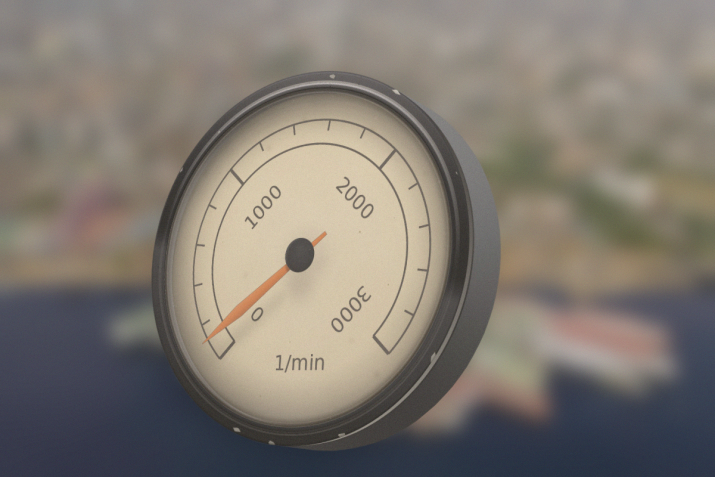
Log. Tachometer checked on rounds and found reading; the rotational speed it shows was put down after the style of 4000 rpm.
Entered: 100 rpm
